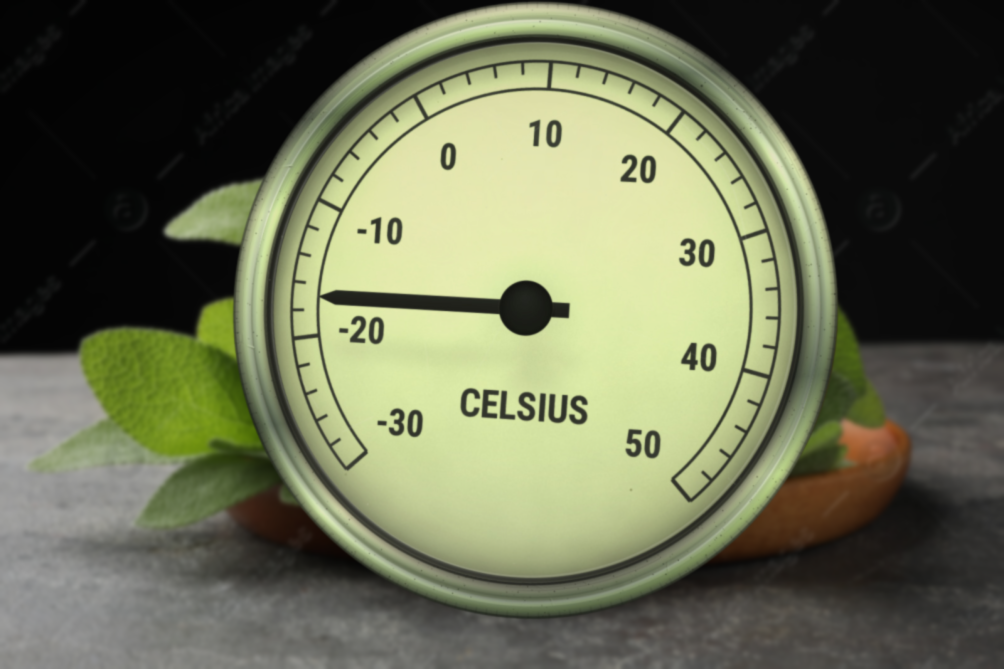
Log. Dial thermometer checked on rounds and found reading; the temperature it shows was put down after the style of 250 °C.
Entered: -17 °C
